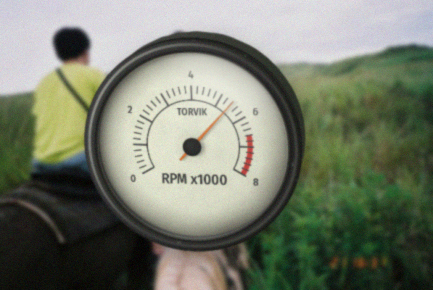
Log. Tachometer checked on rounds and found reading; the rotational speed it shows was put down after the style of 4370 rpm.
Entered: 5400 rpm
